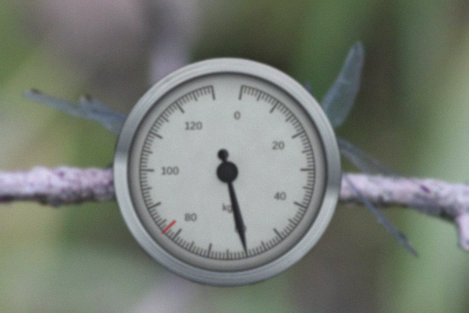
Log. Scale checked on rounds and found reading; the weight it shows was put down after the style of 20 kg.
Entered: 60 kg
